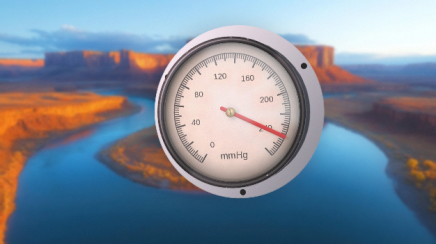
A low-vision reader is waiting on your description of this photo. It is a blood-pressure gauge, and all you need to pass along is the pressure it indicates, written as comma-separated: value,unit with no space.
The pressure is 240,mmHg
